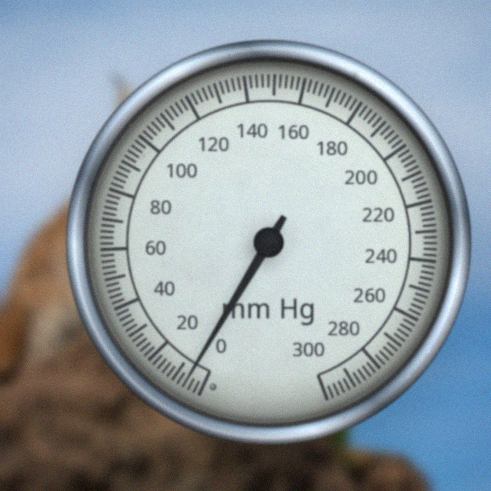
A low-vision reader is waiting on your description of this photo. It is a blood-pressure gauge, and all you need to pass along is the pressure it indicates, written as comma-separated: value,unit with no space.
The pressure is 6,mmHg
